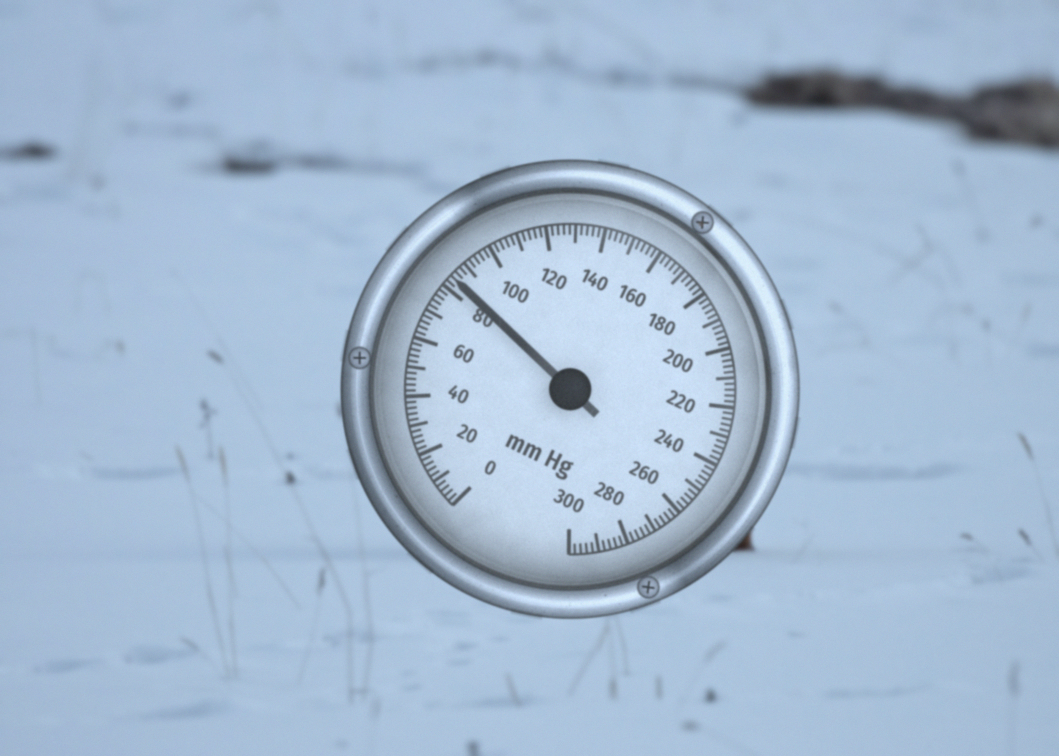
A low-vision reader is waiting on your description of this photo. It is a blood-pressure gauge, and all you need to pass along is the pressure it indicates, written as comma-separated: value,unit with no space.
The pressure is 84,mmHg
